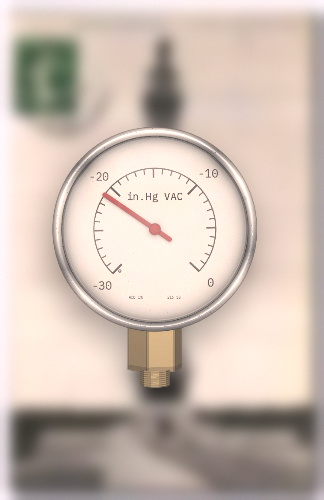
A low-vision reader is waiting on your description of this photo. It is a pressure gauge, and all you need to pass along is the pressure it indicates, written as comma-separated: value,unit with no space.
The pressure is -21,inHg
